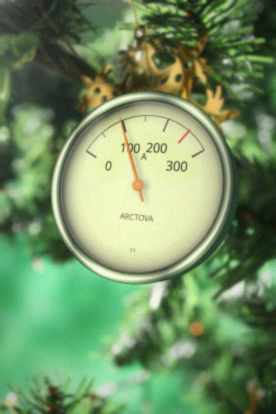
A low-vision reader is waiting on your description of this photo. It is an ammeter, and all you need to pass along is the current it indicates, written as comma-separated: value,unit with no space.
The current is 100,A
